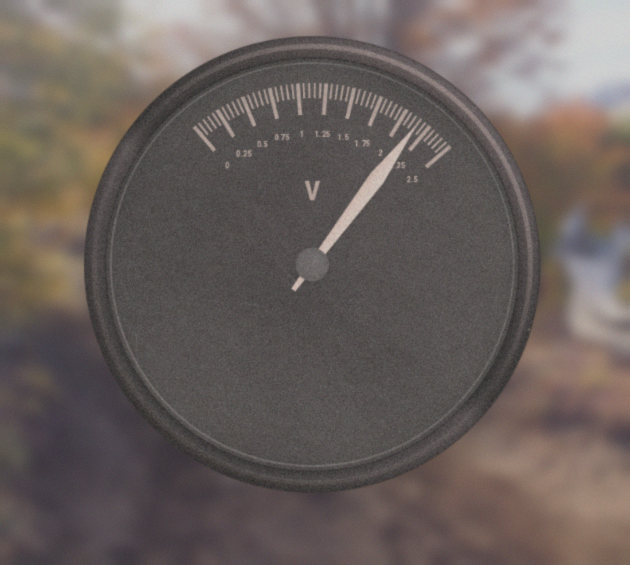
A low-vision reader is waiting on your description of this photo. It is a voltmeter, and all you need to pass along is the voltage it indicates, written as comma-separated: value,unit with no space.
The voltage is 2.15,V
